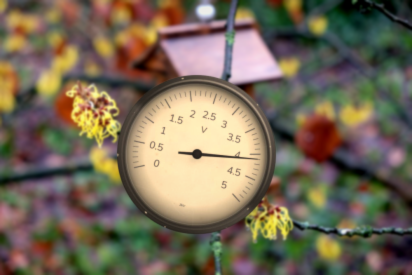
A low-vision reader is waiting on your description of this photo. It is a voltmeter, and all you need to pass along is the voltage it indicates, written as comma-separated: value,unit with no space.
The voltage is 4.1,V
